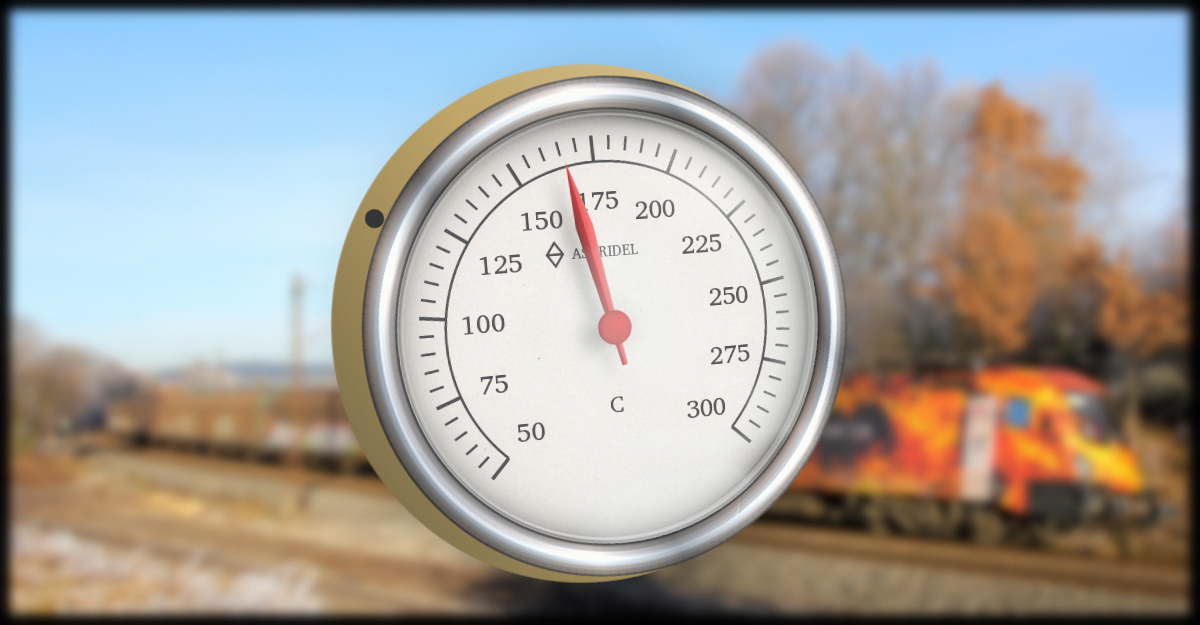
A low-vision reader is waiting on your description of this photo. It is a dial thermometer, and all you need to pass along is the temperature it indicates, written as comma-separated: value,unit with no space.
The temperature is 165,°C
